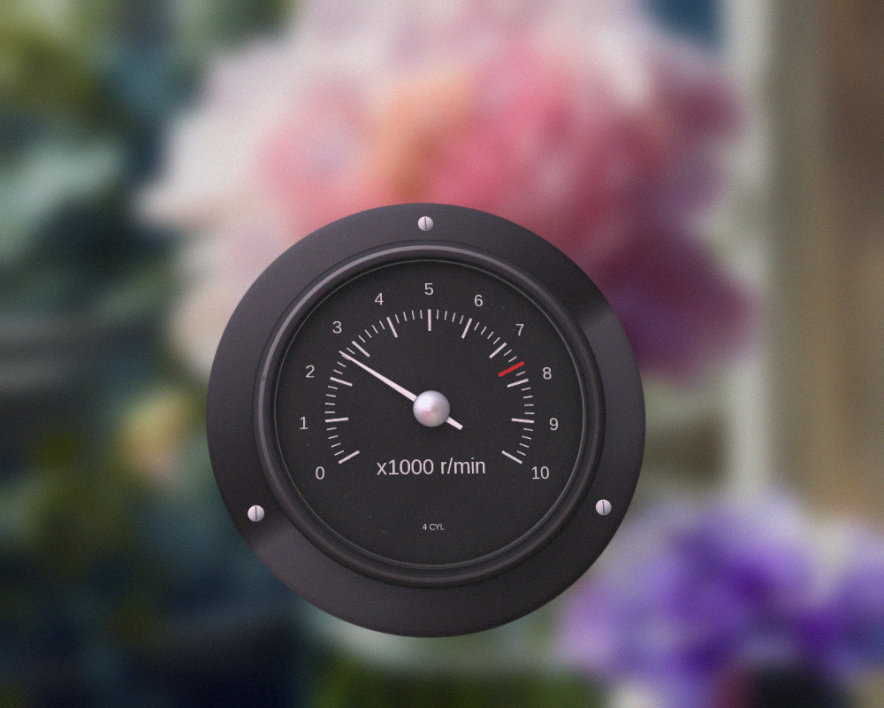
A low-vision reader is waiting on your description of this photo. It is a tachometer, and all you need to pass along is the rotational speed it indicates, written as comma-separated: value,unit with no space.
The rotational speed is 2600,rpm
